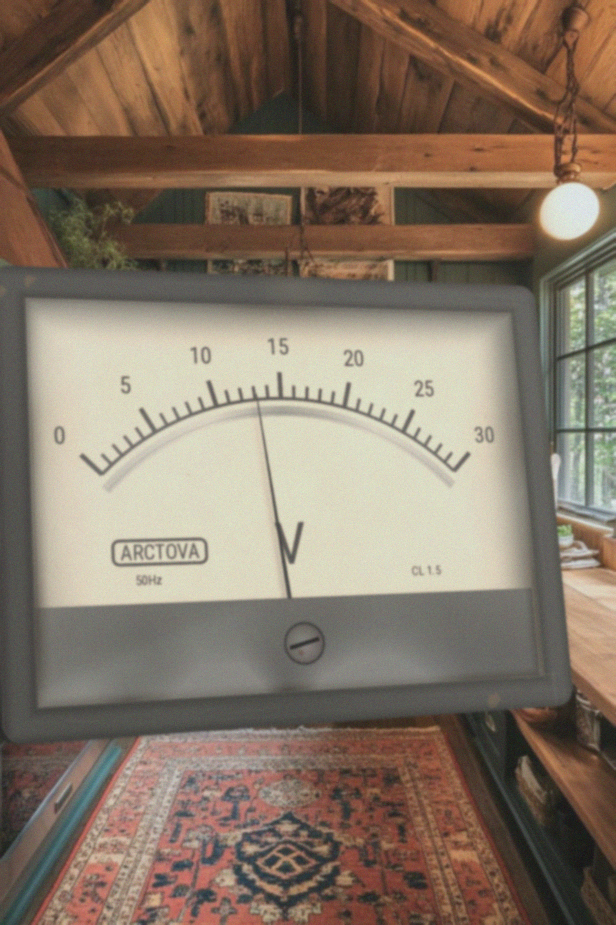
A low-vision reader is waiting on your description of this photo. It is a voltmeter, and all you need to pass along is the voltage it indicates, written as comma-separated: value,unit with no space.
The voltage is 13,V
